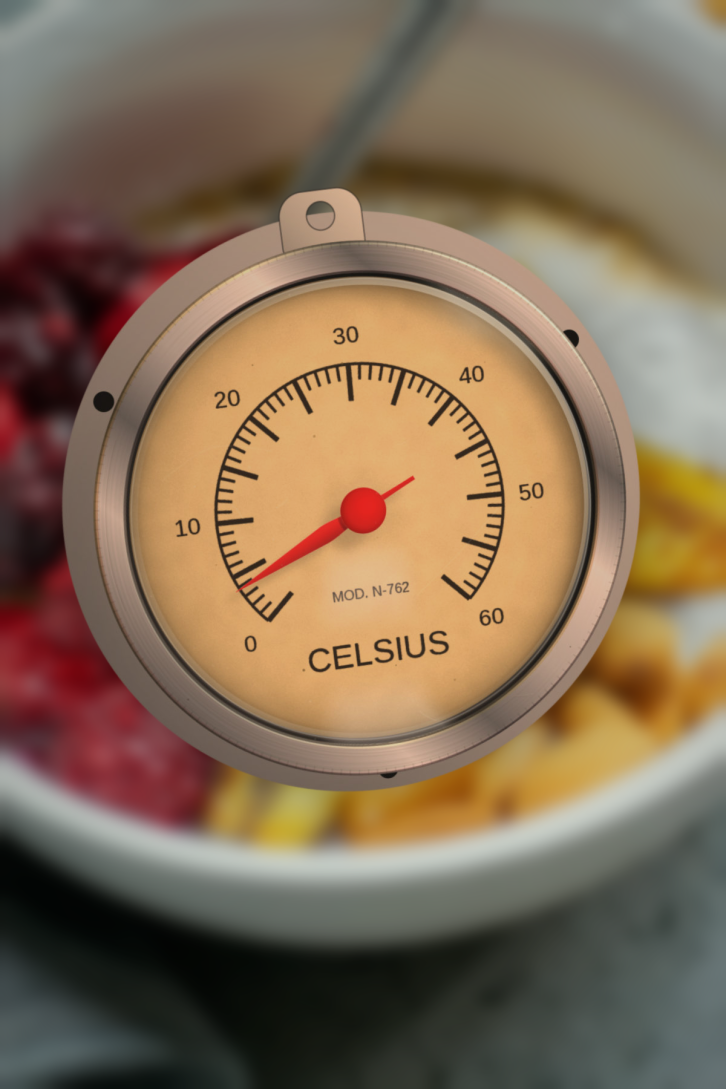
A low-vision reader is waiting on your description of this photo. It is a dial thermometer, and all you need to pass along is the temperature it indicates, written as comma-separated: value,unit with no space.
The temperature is 4,°C
